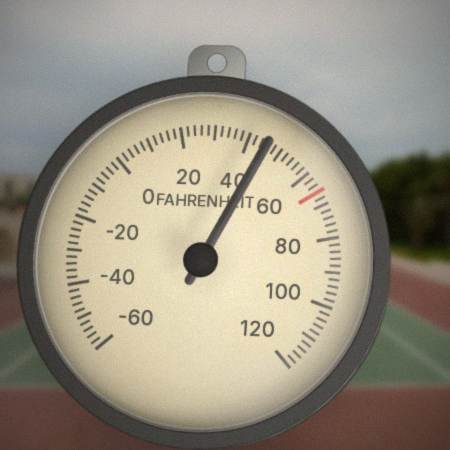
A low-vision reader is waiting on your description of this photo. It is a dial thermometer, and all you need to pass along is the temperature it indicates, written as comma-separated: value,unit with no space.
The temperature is 46,°F
